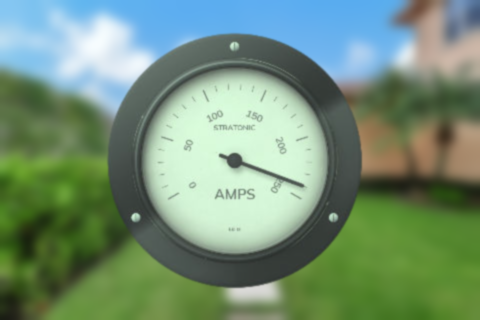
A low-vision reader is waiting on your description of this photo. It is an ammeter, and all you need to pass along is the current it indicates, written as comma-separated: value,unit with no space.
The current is 240,A
